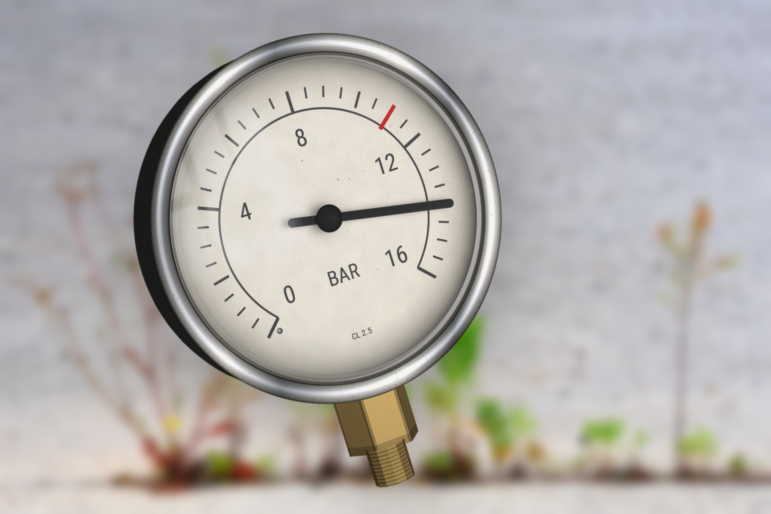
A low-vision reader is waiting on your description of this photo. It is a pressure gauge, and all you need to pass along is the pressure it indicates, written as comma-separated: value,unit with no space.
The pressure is 14,bar
